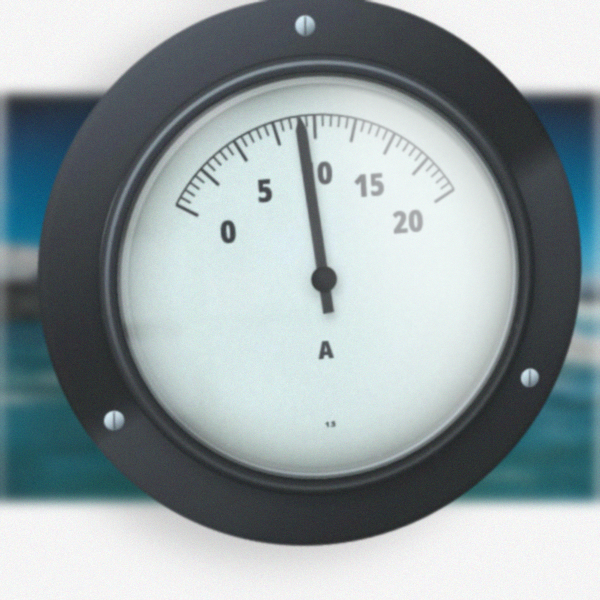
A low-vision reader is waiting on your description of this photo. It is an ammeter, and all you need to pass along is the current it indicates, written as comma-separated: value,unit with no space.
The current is 9,A
